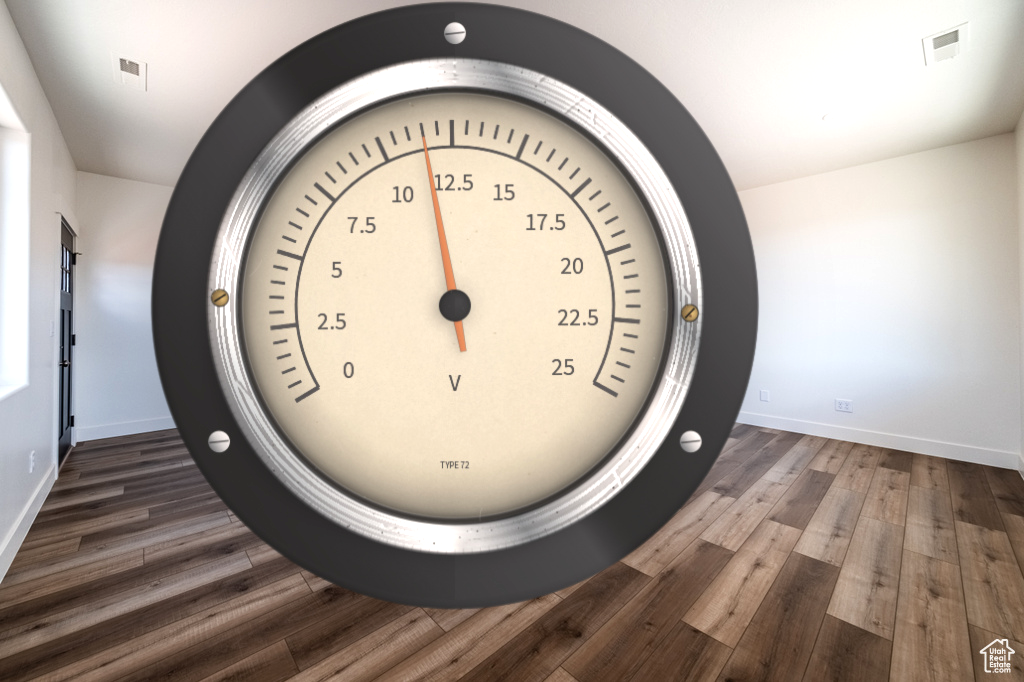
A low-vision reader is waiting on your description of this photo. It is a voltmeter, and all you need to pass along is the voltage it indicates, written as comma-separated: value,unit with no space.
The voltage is 11.5,V
